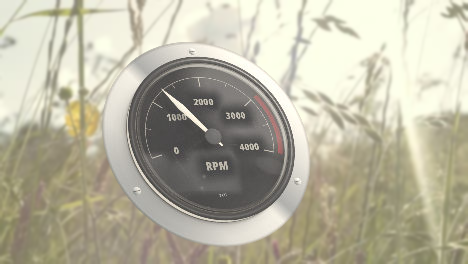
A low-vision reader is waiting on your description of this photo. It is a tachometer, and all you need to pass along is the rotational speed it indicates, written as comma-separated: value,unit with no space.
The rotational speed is 1250,rpm
